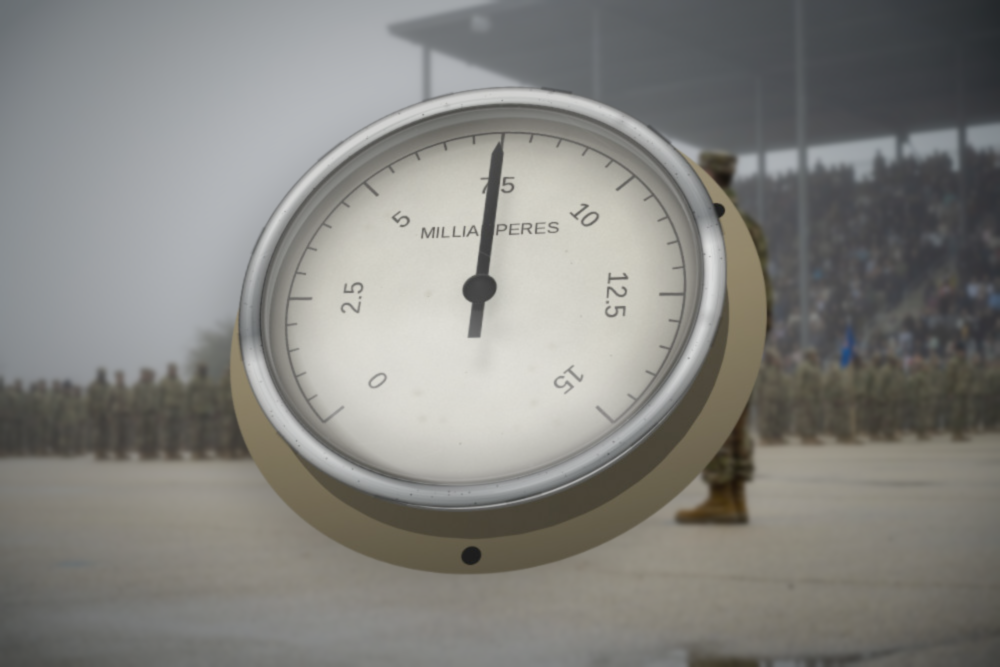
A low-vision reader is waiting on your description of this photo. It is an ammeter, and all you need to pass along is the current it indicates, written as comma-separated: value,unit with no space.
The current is 7.5,mA
